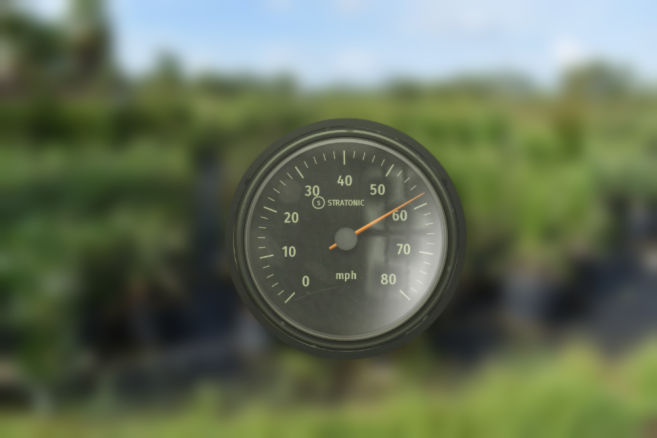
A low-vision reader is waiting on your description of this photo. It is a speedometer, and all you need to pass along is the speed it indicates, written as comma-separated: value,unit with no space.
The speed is 58,mph
